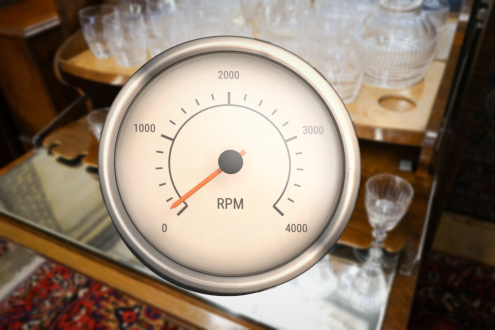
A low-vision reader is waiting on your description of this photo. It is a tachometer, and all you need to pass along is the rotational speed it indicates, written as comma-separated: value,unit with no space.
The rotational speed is 100,rpm
